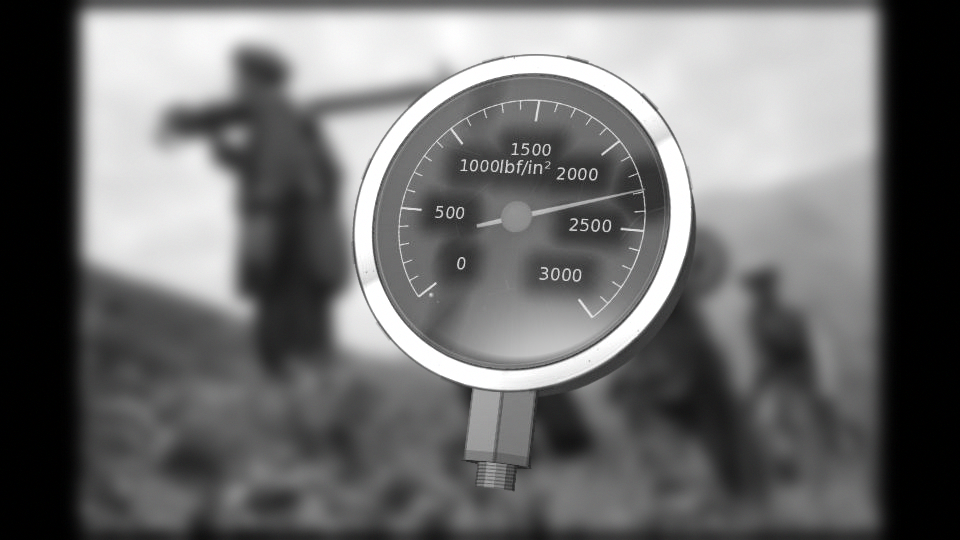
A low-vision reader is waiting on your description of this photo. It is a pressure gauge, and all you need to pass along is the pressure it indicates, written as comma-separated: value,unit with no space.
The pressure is 2300,psi
